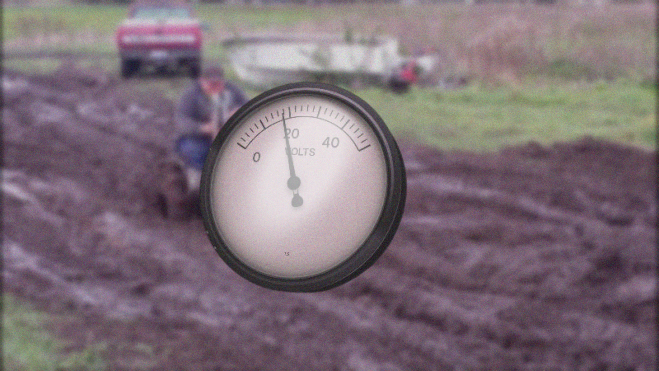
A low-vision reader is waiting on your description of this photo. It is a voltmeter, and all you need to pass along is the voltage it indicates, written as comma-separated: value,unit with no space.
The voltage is 18,V
